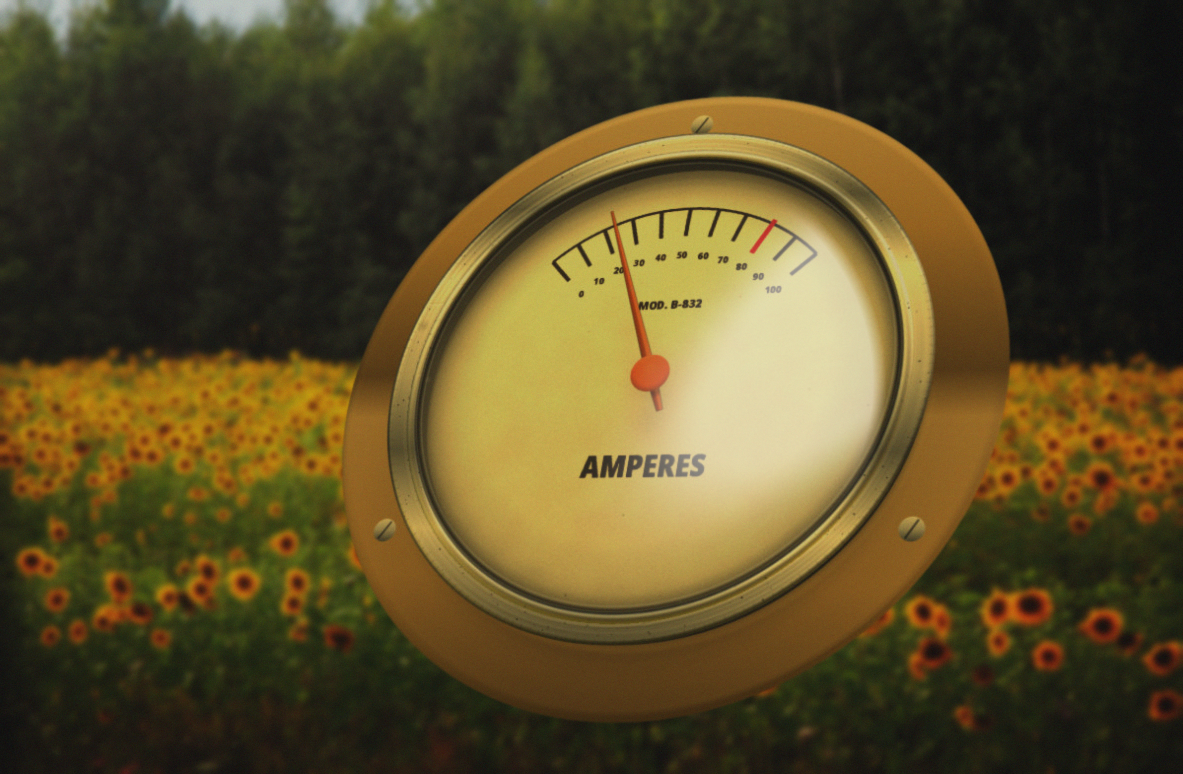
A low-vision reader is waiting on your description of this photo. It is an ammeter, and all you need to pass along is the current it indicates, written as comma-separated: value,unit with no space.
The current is 25,A
